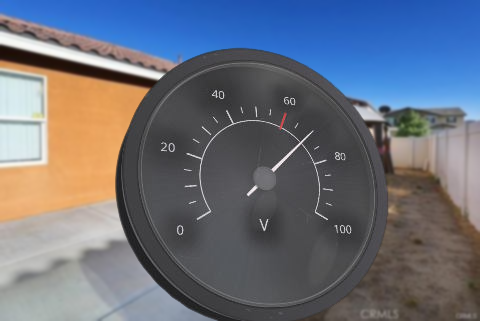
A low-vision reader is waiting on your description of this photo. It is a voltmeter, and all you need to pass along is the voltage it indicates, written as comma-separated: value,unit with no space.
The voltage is 70,V
